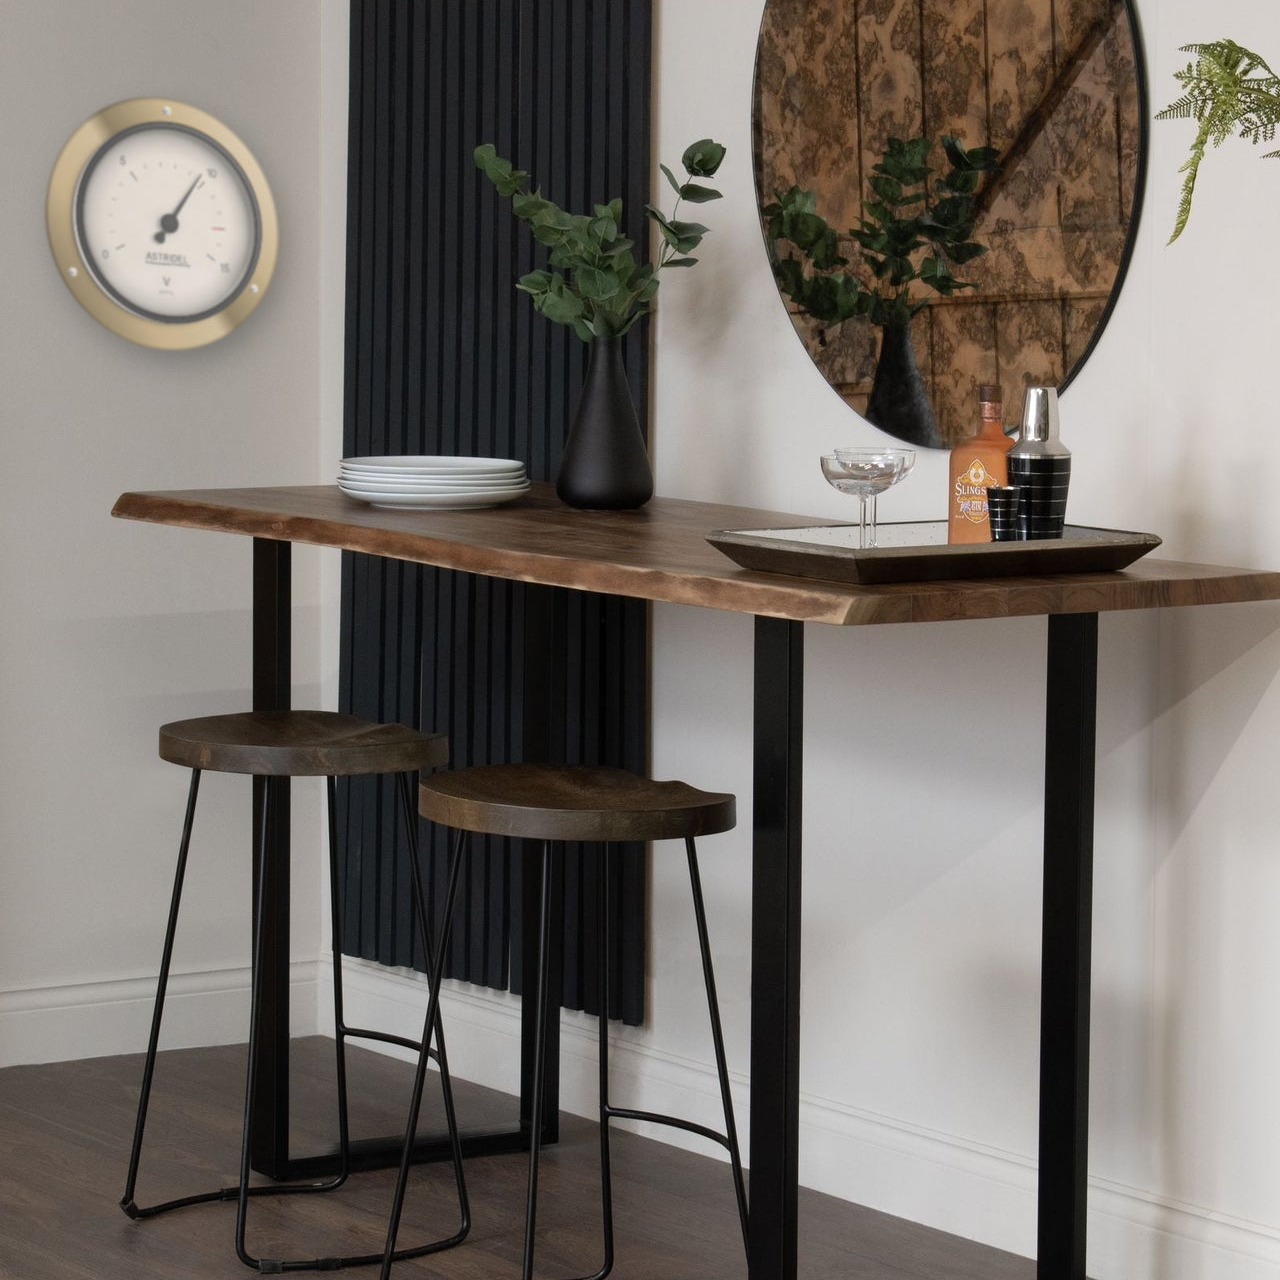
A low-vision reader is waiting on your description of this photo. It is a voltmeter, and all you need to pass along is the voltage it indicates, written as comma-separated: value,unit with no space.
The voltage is 9.5,V
